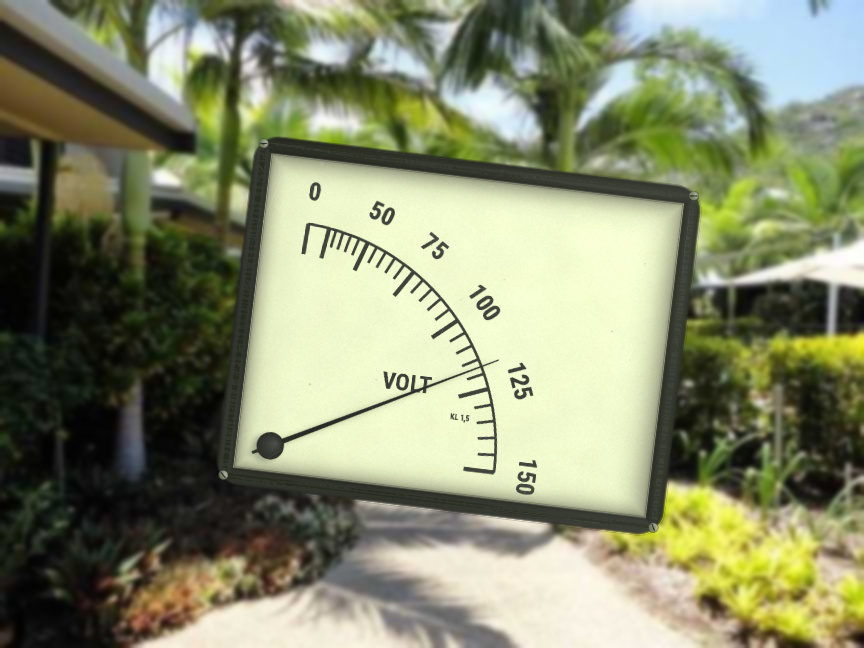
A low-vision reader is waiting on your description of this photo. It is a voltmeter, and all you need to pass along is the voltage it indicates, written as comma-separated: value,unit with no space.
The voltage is 117.5,V
